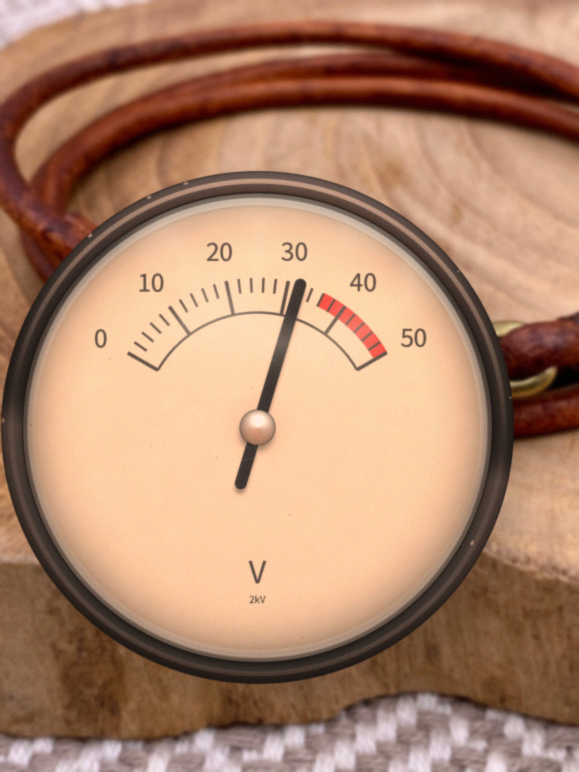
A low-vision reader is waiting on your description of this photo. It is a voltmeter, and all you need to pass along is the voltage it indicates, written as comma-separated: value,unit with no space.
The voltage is 32,V
